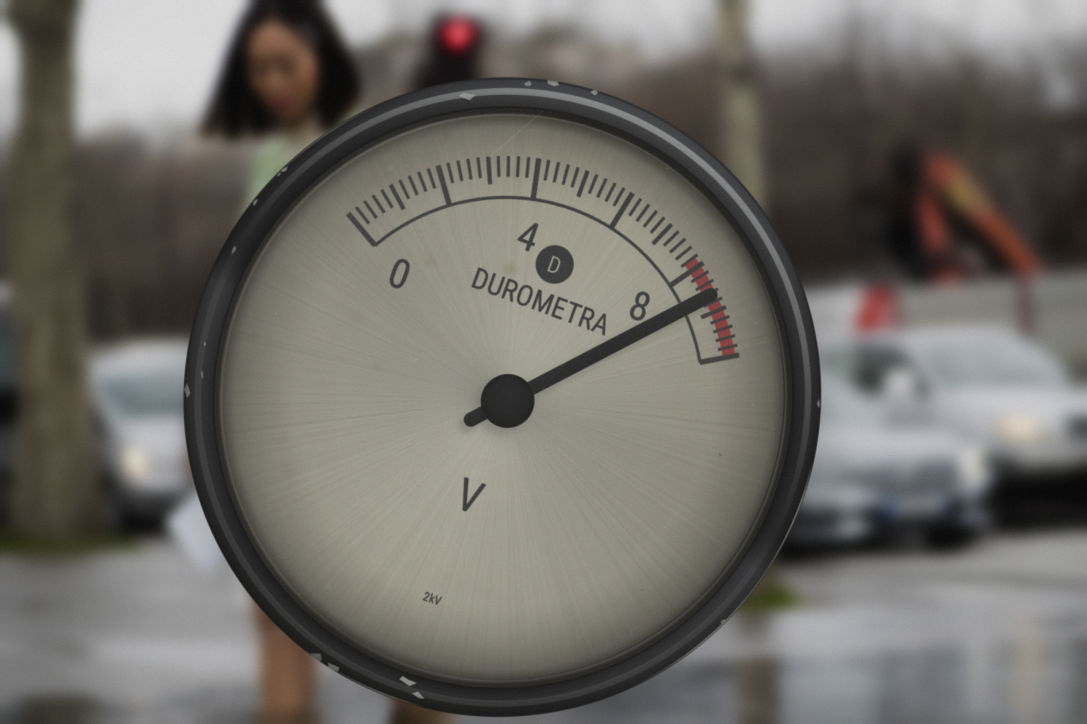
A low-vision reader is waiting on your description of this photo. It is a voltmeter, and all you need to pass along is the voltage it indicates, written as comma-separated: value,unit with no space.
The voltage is 8.6,V
